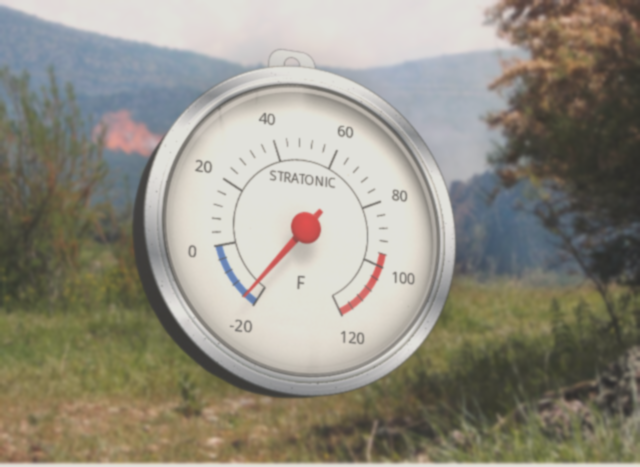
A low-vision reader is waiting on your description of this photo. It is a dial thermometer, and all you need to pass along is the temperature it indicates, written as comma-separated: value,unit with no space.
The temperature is -16,°F
